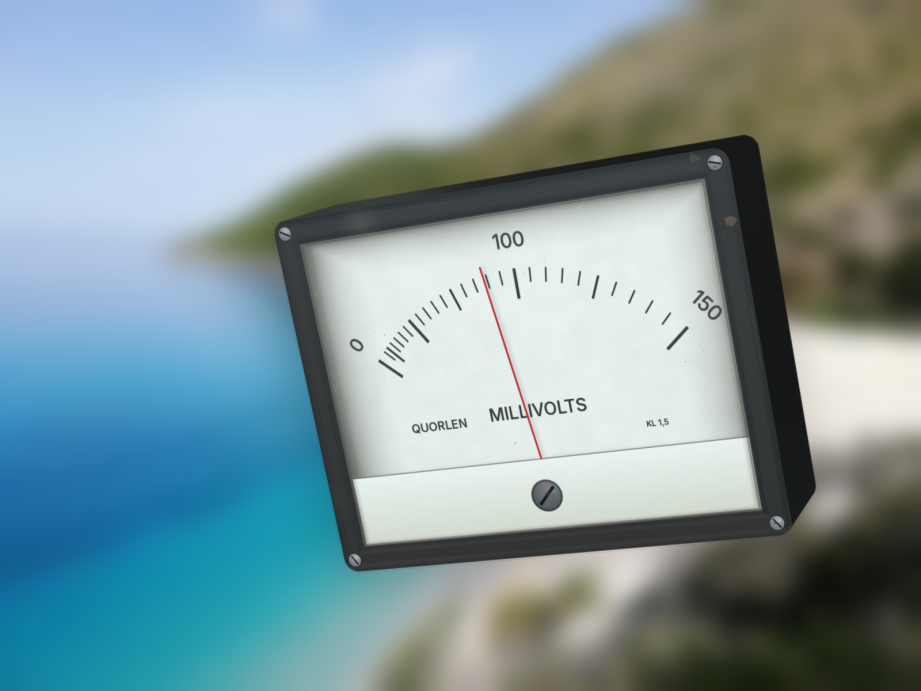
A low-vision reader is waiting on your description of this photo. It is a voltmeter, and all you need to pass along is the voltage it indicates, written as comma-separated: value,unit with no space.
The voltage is 90,mV
